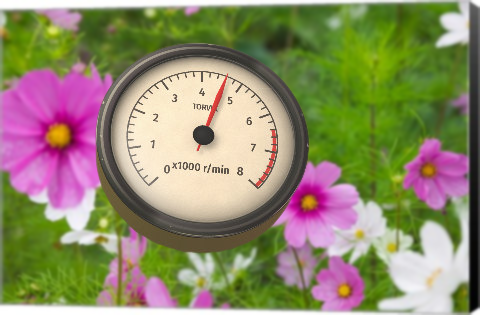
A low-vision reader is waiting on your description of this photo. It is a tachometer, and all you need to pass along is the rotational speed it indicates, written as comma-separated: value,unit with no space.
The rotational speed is 4600,rpm
